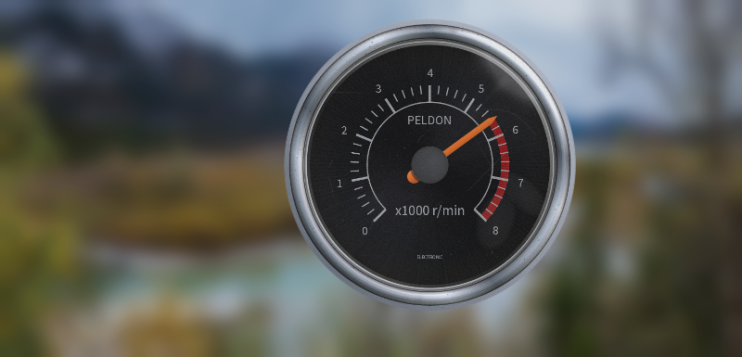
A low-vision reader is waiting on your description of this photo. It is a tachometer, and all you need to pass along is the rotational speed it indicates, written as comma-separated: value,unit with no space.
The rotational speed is 5600,rpm
